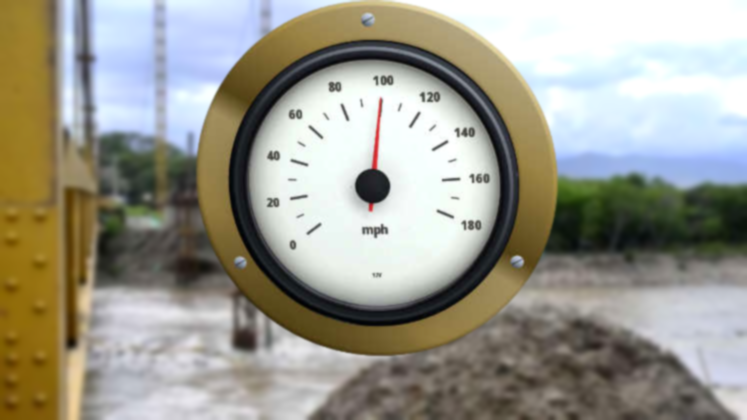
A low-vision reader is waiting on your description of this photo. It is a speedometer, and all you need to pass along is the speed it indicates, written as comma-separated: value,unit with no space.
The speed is 100,mph
